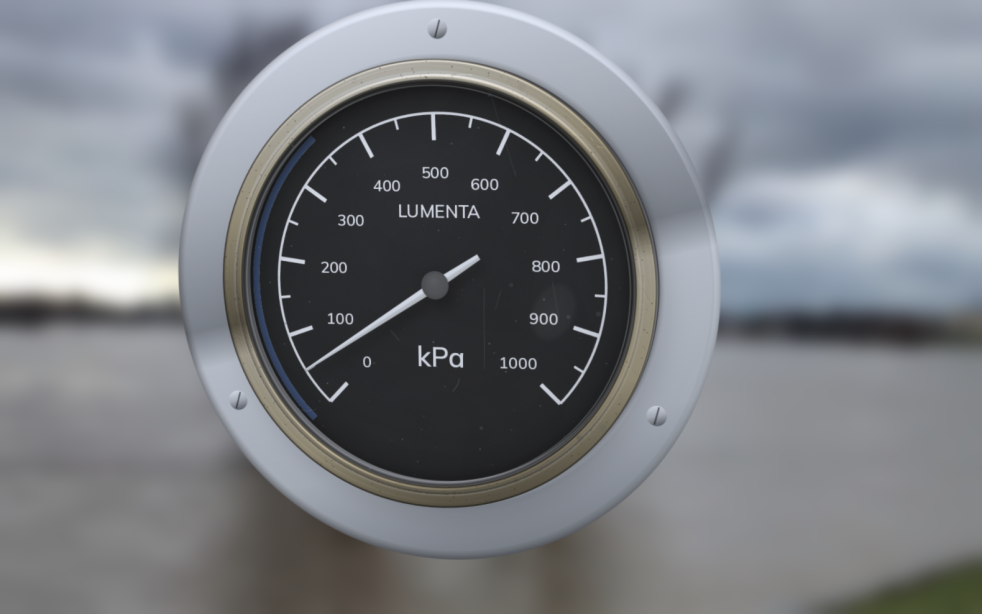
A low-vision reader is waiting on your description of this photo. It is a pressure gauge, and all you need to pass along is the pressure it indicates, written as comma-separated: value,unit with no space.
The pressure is 50,kPa
